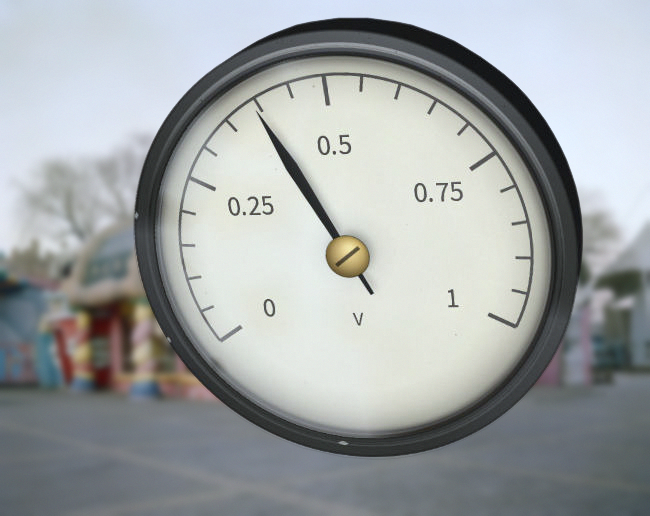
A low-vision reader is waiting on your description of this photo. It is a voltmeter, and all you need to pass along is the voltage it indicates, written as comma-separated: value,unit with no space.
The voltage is 0.4,V
